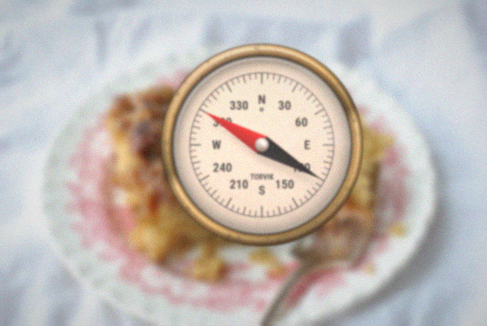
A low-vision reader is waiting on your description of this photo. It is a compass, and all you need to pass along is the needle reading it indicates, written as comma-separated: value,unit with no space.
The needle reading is 300,°
